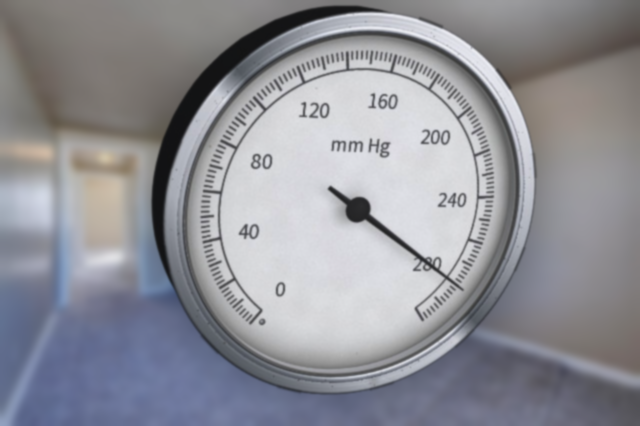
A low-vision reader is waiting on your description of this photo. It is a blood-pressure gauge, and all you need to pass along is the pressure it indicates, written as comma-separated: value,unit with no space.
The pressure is 280,mmHg
